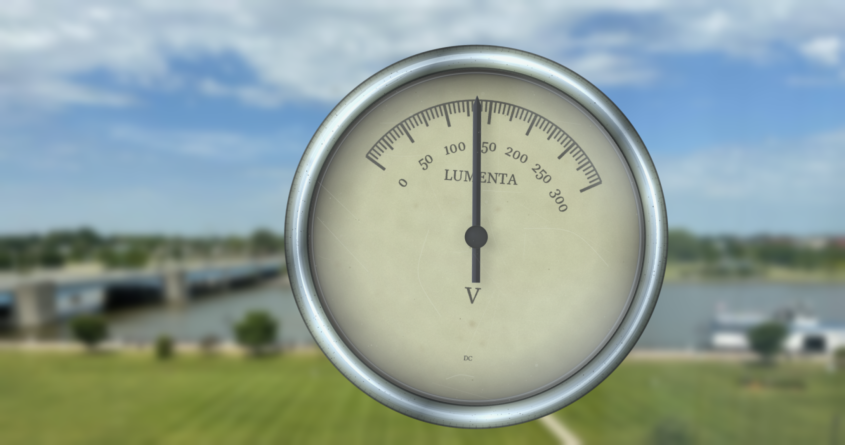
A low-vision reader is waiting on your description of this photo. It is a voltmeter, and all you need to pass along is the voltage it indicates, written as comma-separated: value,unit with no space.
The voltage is 135,V
